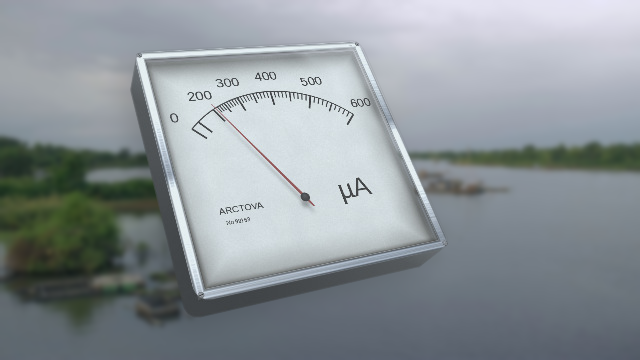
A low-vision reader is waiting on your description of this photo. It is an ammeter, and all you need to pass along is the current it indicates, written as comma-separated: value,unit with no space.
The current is 200,µA
